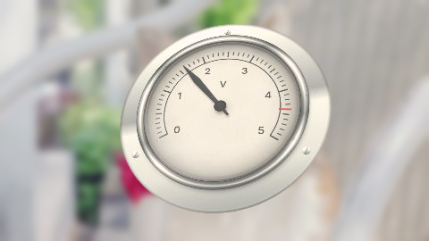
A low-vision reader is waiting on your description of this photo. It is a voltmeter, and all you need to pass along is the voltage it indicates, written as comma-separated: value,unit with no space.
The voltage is 1.6,V
